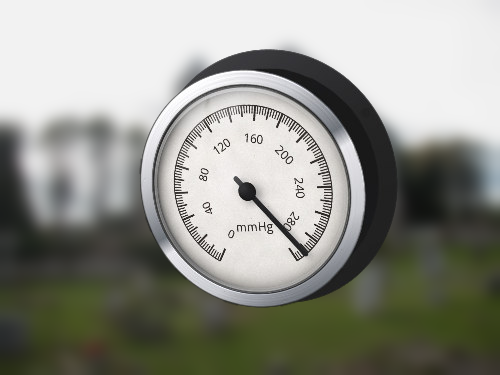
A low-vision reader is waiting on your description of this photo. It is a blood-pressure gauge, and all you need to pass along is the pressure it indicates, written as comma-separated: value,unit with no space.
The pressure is 290,mmHg
